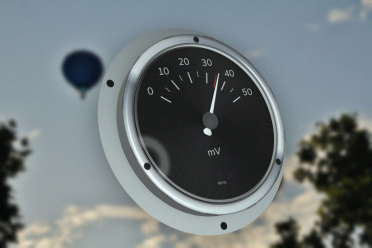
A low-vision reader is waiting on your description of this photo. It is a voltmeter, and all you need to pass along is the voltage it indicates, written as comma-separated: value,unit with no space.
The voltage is 35,mV
